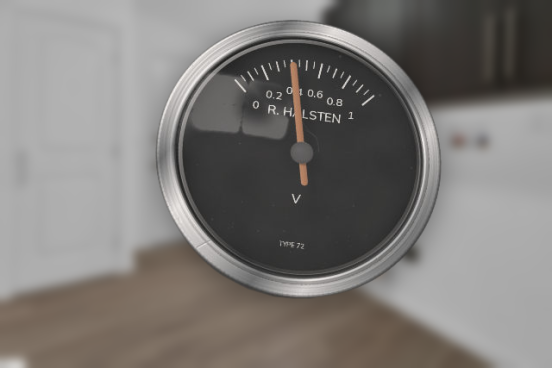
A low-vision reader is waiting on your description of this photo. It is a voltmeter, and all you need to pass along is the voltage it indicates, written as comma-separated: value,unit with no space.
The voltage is 0.4,V
